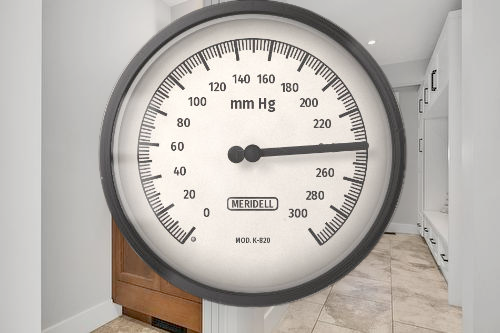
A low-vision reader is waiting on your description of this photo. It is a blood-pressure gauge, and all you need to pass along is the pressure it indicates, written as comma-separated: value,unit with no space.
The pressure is 240,mmHg
